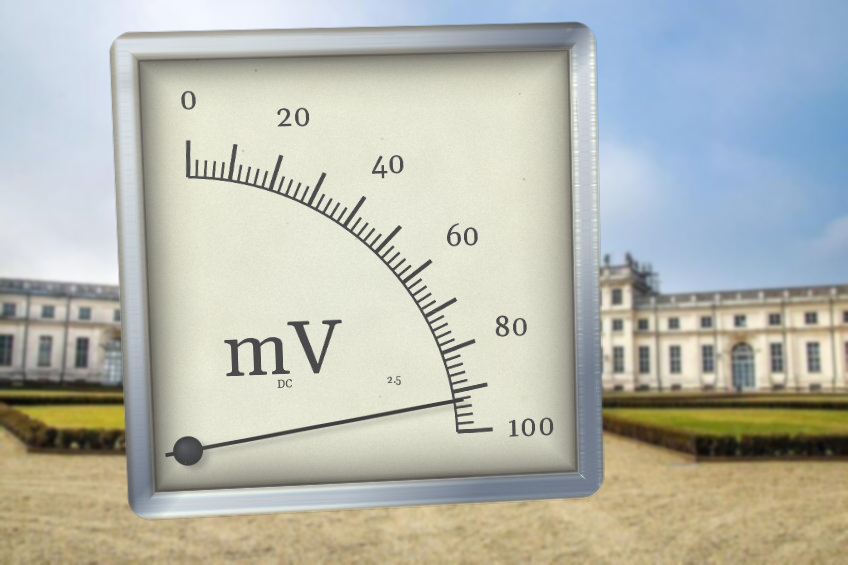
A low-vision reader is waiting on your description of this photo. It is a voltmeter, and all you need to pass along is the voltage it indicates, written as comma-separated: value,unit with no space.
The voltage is 92,mV
